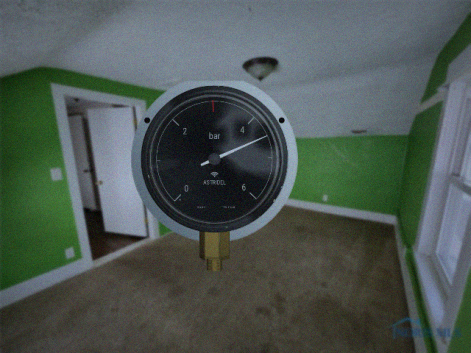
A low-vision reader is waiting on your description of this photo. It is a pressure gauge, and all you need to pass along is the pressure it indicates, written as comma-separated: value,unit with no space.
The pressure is 4.5,bar
